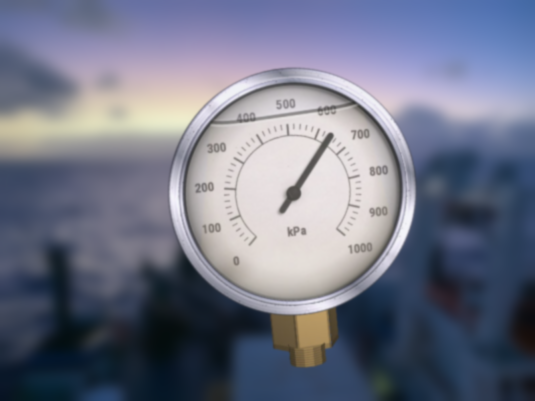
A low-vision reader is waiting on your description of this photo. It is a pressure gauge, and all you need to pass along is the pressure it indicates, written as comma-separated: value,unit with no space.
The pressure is 640,kPa
